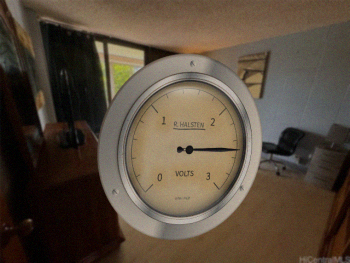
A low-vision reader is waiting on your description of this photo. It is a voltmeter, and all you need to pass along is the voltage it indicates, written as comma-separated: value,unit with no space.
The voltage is 2.5,V
